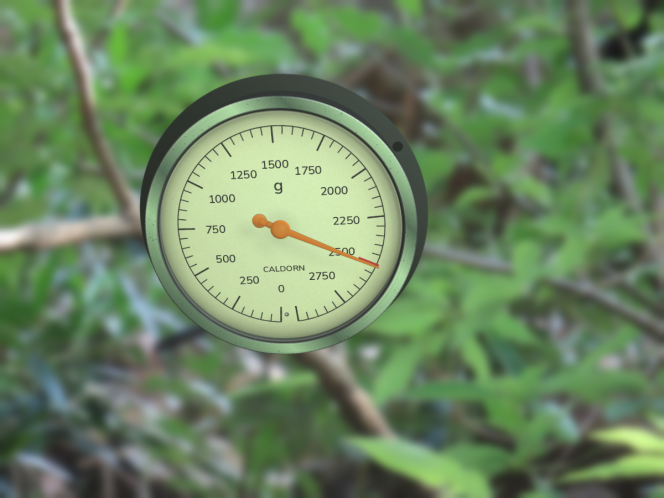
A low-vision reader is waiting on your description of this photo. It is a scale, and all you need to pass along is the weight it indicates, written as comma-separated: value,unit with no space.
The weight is 2500,g
